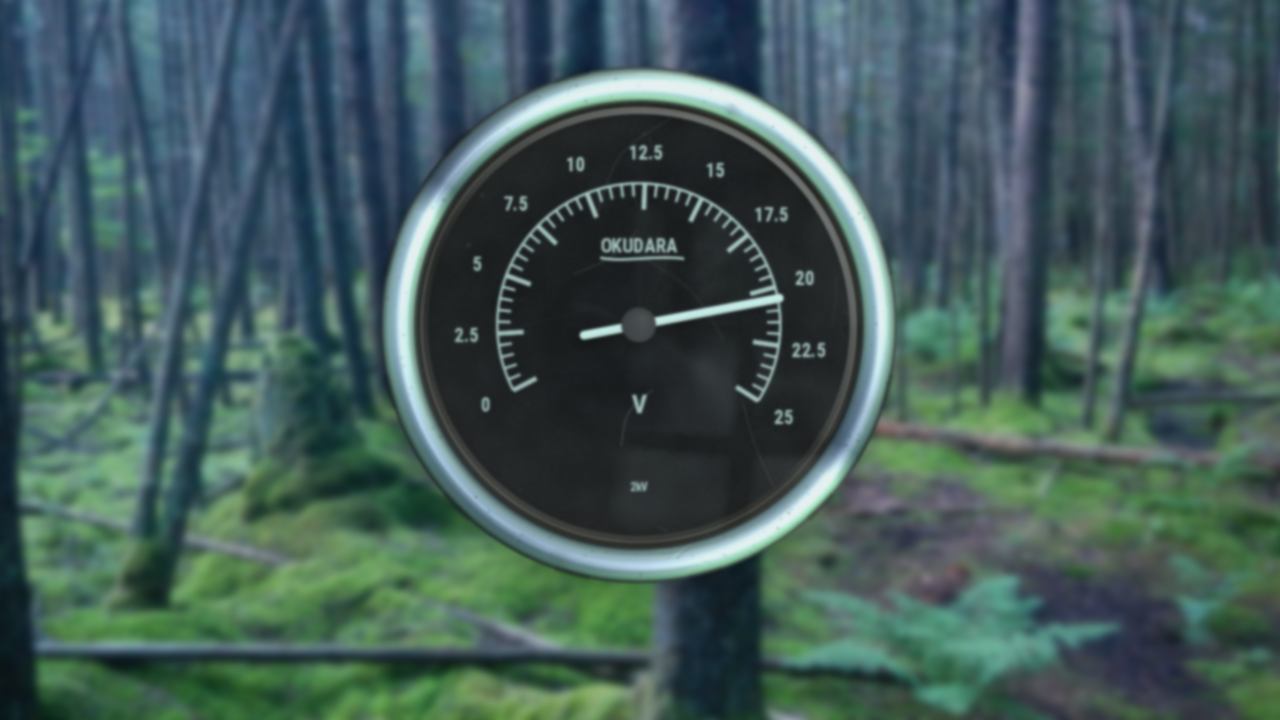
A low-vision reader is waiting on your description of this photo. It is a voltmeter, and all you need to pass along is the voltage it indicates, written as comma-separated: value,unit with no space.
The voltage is 20.5,V
